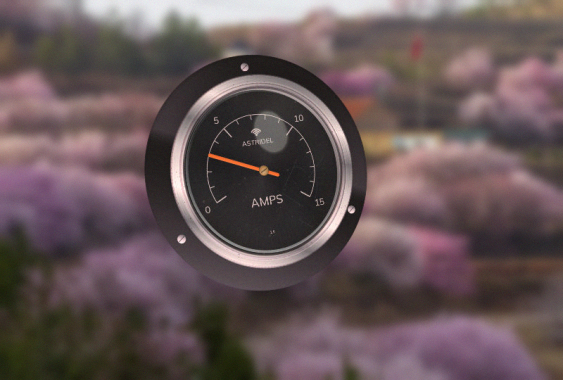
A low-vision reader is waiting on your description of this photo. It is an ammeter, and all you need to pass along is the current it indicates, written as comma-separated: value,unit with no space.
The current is 3,A
